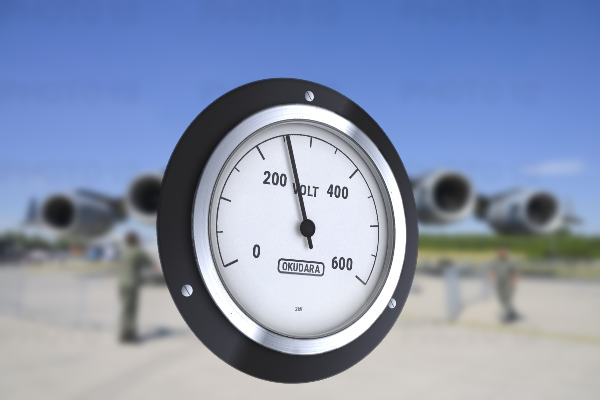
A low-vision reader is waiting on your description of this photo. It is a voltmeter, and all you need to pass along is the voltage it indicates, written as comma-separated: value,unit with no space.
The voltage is 250,V
